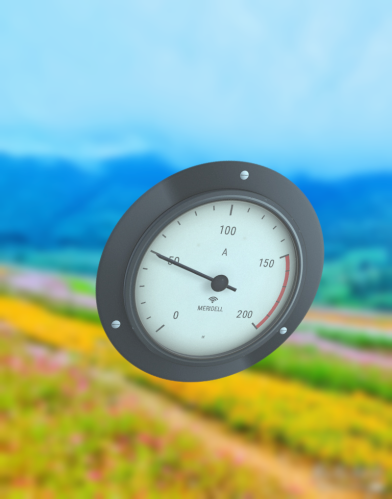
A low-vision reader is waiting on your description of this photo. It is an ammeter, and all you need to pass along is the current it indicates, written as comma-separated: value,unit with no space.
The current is 50,A
